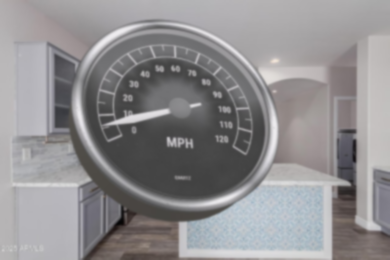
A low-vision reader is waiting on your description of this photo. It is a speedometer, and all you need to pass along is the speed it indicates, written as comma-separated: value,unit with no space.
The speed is 5,mph
